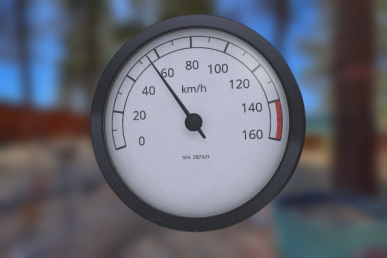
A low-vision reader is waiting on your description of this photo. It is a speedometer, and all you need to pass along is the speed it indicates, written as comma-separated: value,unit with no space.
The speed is 55,km/h
